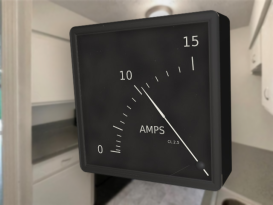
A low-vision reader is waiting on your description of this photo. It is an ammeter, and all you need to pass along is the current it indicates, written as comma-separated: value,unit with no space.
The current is 10.5,A
